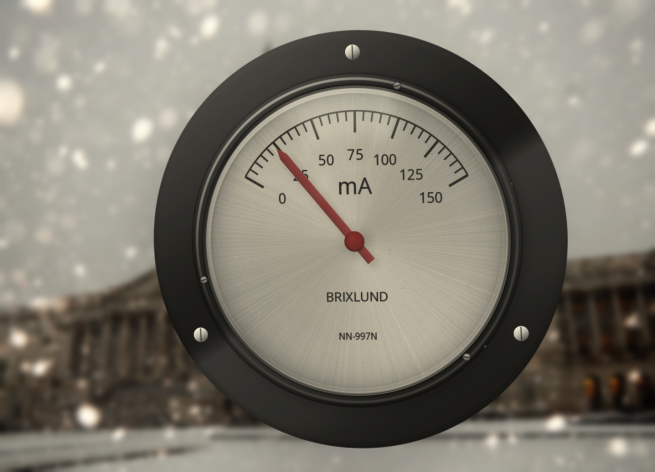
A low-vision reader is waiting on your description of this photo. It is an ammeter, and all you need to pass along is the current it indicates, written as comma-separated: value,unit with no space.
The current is 25,mA
